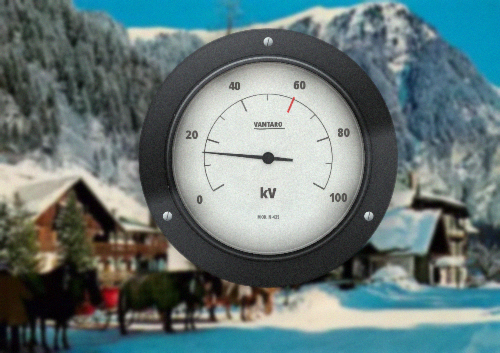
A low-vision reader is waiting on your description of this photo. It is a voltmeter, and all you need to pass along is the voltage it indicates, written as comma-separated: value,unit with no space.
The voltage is 15,kV
